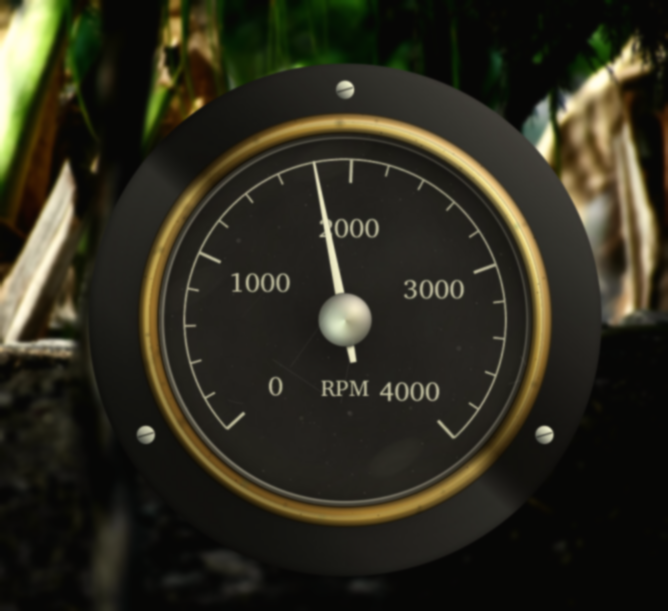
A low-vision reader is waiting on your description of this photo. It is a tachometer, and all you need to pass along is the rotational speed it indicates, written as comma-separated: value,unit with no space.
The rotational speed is 1800,rpm
